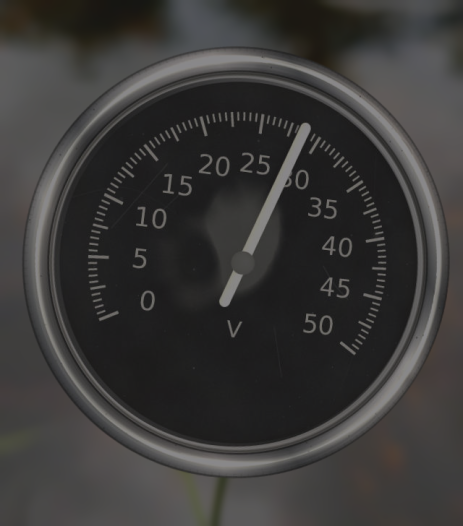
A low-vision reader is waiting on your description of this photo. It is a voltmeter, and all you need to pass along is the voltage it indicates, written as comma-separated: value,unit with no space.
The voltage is 28.5,V
